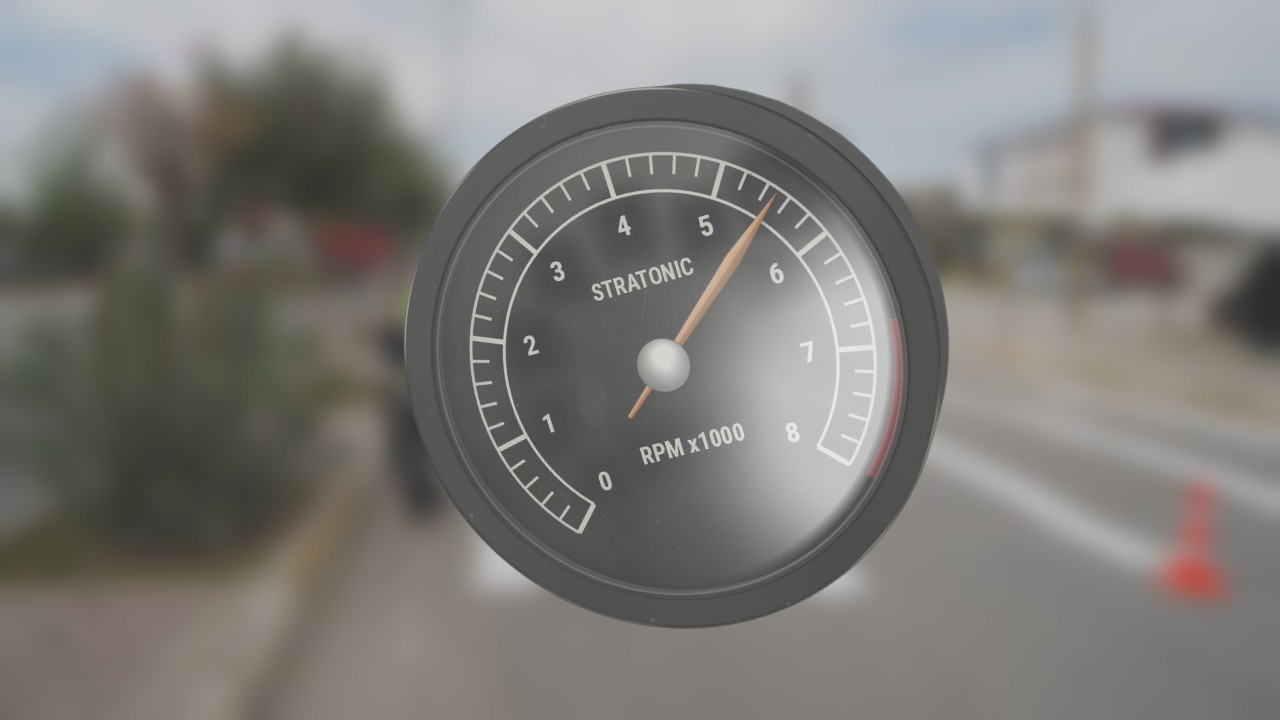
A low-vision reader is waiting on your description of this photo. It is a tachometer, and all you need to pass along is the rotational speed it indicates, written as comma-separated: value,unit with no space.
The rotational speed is 5500,rpm
